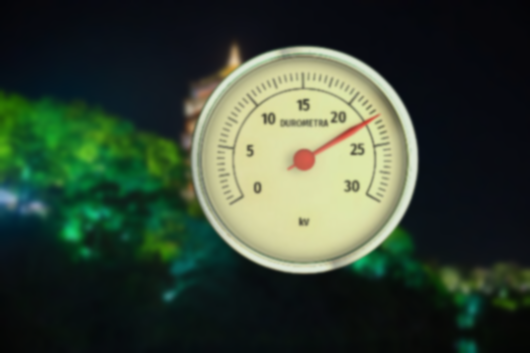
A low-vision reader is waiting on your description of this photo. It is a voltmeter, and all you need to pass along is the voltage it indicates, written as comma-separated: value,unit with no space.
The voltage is 22.5,kV
